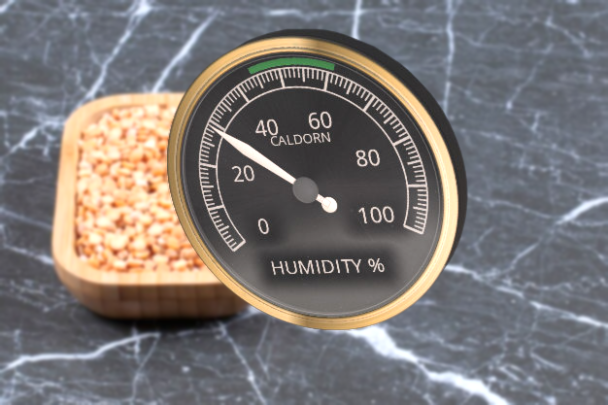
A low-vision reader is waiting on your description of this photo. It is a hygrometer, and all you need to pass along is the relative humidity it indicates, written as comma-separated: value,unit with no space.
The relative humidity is 30,%
